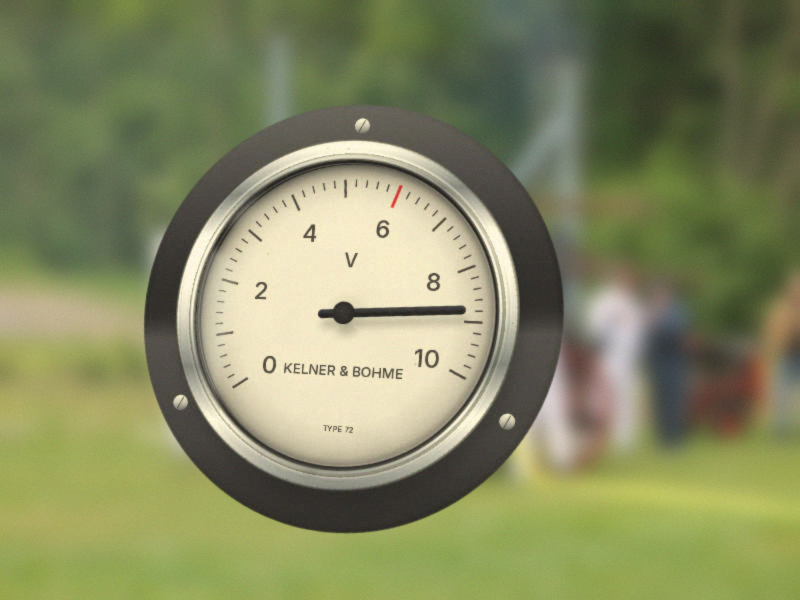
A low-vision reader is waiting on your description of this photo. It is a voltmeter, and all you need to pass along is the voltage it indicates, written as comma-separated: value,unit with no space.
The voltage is 8.8,V
